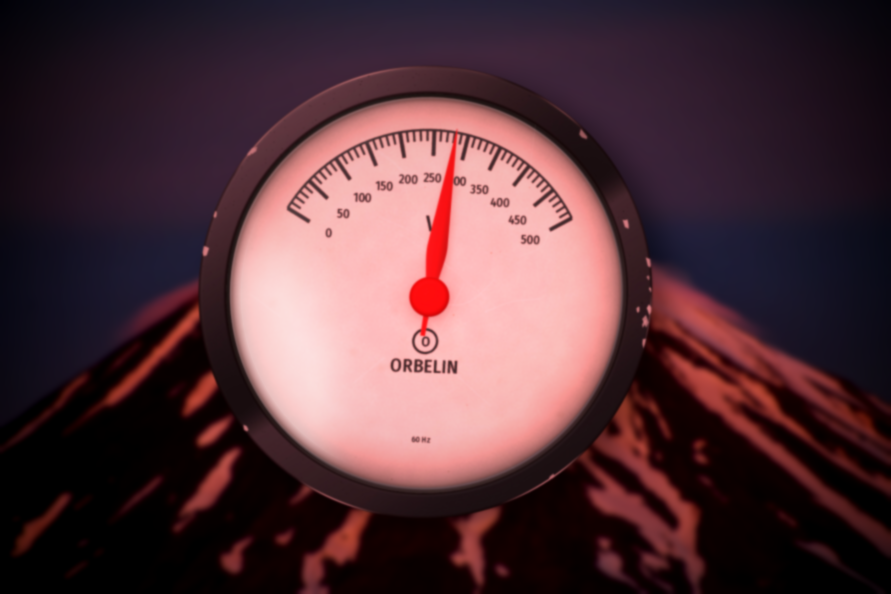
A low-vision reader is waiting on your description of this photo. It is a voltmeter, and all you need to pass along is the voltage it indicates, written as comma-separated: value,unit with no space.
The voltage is 280,V
